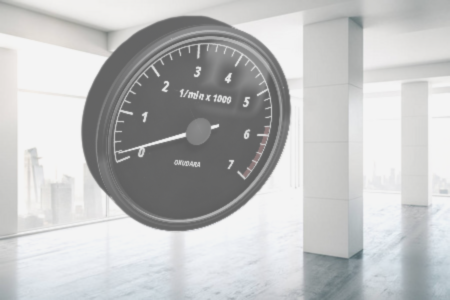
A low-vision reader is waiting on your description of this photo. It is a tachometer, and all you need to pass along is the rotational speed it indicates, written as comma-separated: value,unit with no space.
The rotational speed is 200,rpm
